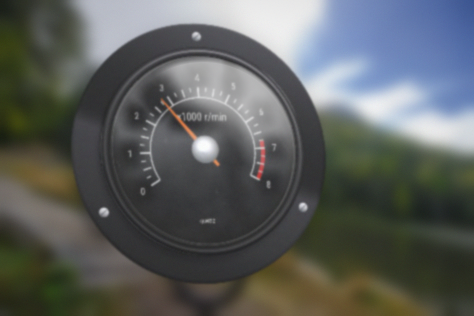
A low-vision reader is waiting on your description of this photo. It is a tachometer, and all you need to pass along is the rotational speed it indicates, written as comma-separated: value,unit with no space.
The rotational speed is 2750,rpm
